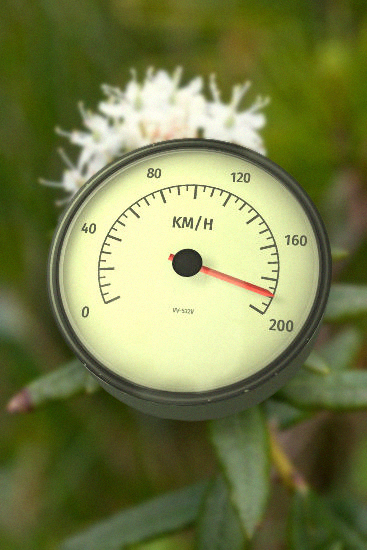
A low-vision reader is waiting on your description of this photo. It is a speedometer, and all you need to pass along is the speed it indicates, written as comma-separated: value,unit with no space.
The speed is 190,km/h
